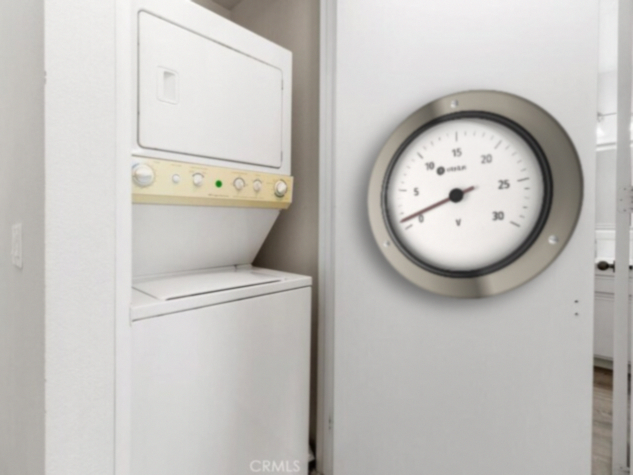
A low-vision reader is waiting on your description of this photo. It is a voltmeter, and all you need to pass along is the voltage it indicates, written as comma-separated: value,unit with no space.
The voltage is 1,V
